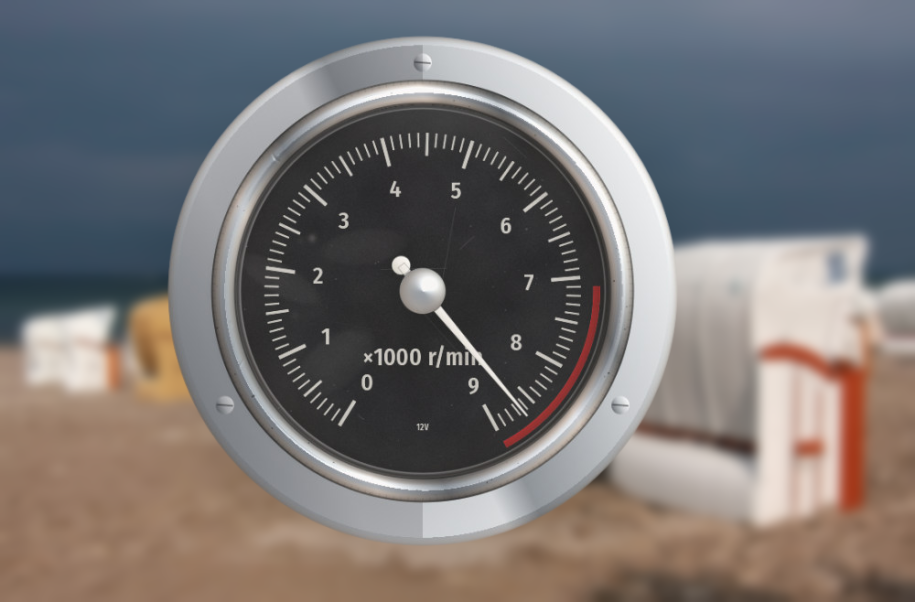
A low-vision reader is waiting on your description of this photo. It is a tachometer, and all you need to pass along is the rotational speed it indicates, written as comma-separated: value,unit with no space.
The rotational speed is 8650,rpm
